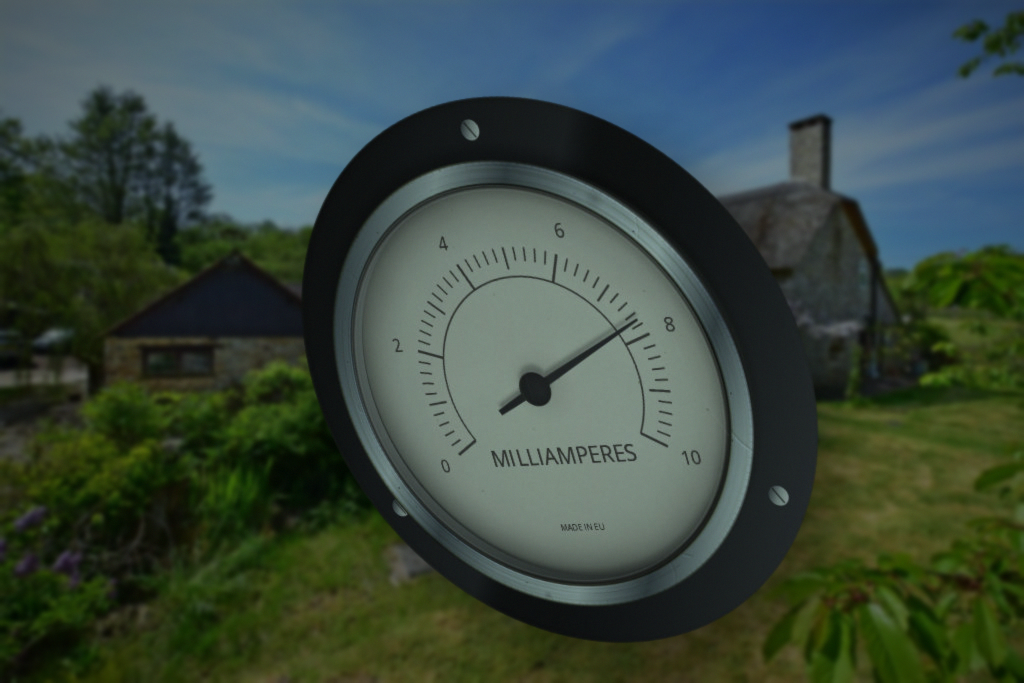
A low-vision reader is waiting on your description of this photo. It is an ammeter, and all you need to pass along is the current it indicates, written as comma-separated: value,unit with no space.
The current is 7.7,mA
